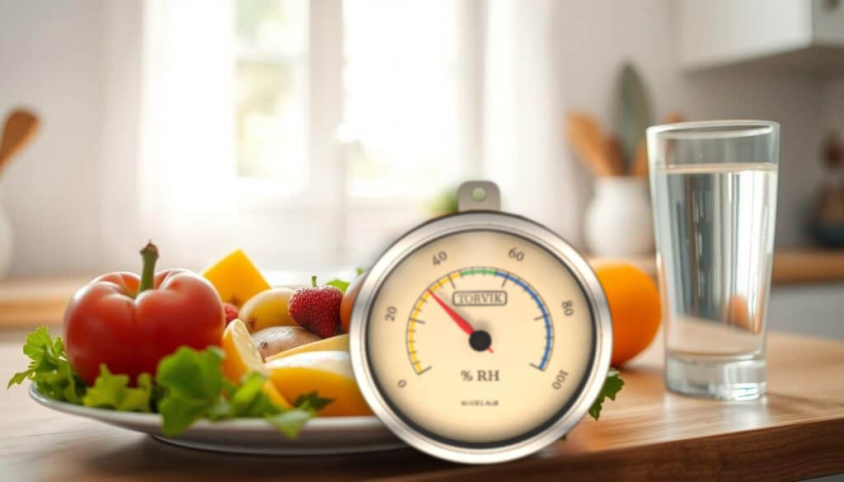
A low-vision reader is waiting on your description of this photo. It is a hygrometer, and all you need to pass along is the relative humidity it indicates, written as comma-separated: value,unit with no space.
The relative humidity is 32,%
